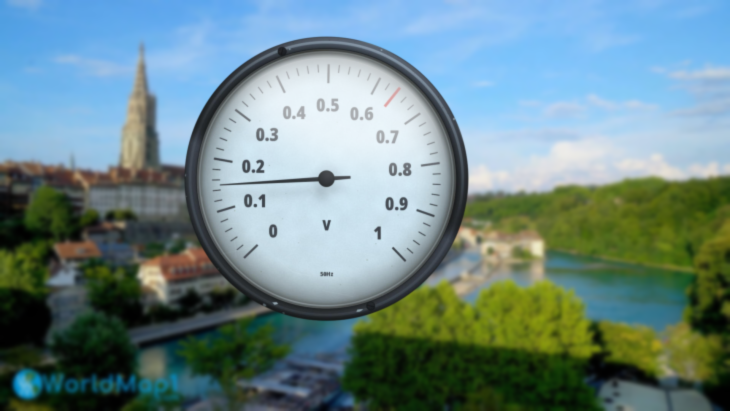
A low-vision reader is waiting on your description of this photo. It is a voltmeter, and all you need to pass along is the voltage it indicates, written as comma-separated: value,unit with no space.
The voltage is 0.15,V
